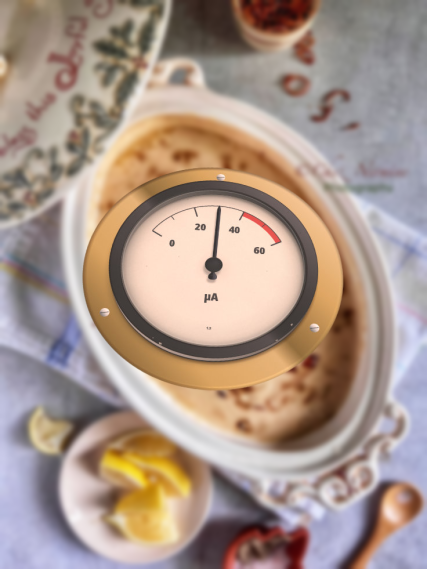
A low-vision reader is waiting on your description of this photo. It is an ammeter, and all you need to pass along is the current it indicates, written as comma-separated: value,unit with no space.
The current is 30,µA
